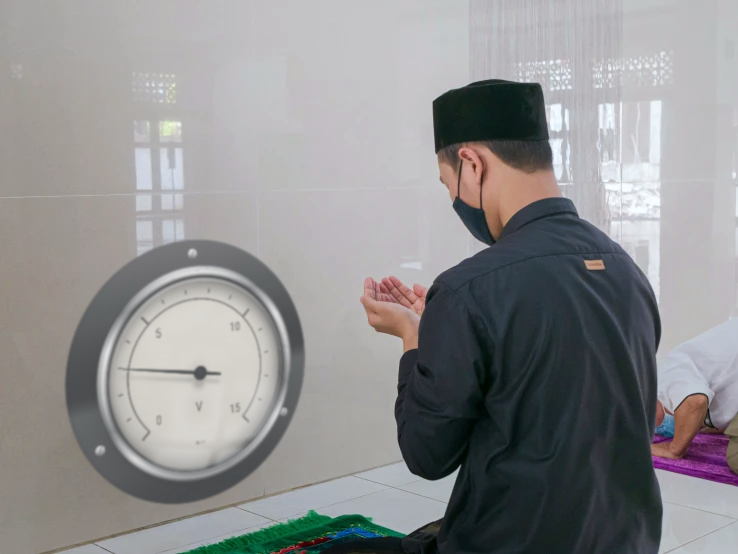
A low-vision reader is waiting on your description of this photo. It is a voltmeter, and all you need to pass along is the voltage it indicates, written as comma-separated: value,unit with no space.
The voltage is 3,V
